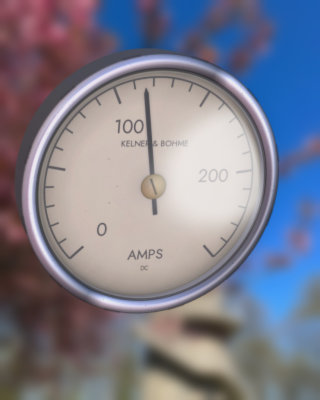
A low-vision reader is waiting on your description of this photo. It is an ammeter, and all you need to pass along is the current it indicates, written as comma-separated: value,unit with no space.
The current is 115,A
